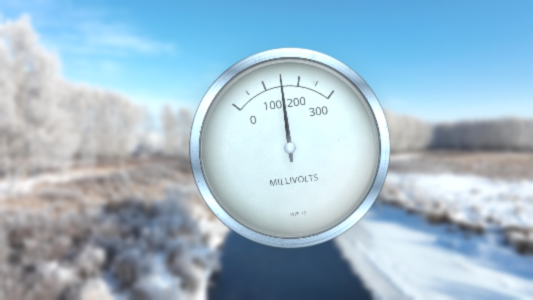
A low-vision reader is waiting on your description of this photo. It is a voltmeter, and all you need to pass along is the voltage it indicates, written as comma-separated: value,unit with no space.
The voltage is 150,mV
